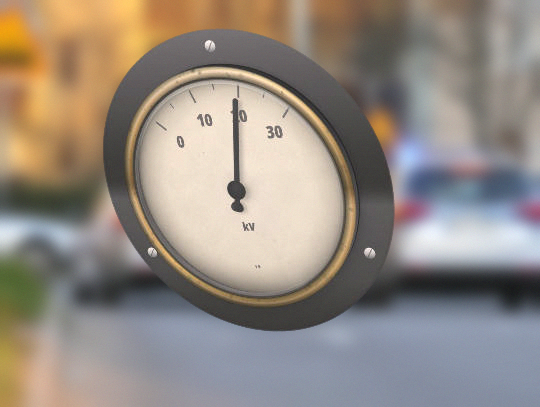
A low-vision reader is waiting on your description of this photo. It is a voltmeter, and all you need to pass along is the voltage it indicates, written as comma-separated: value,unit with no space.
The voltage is 20,kV
